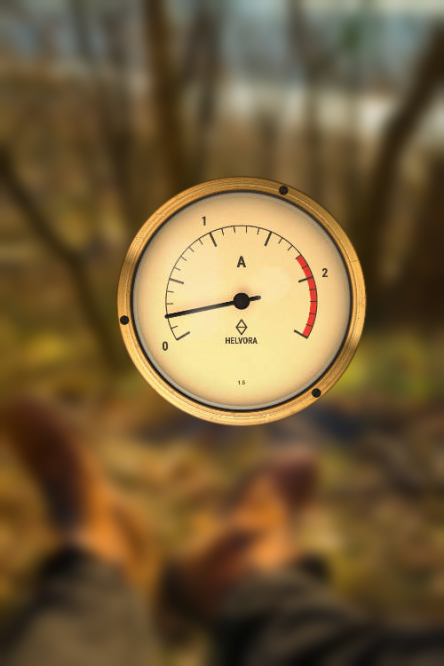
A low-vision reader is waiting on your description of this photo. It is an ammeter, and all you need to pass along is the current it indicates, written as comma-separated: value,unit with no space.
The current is 0.2,A
